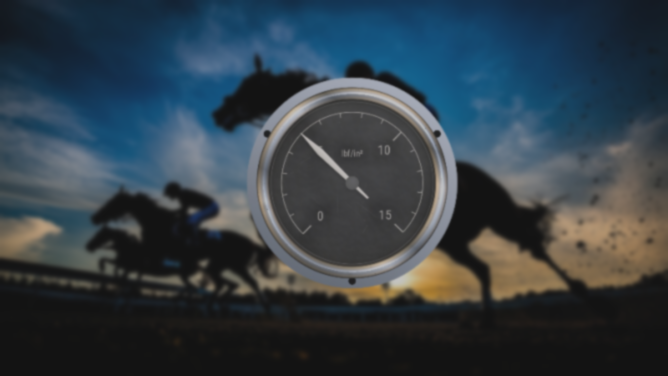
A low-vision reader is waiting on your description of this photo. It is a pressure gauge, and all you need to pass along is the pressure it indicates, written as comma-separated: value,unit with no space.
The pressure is 5,psi
